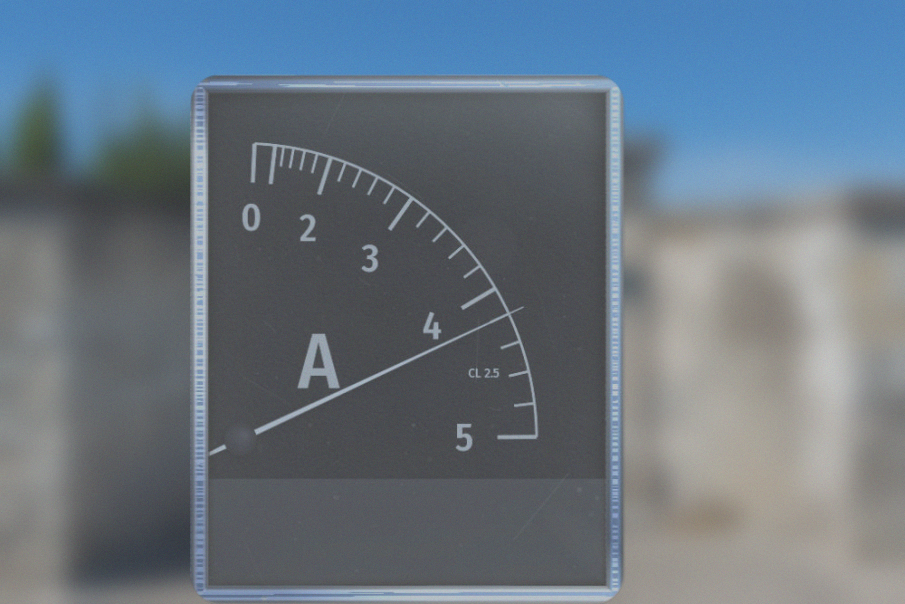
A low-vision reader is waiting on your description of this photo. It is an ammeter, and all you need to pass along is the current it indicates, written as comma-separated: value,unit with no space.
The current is 4.2,A
